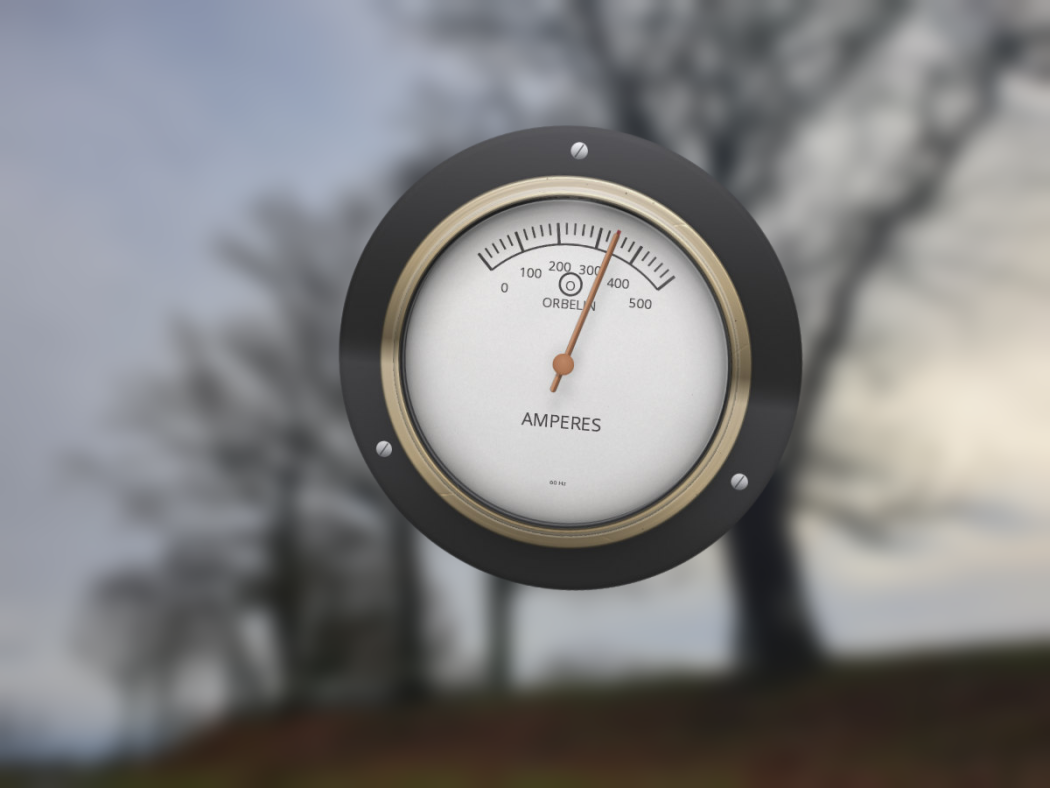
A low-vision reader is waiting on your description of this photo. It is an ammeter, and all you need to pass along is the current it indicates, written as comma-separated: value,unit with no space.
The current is 340,A
